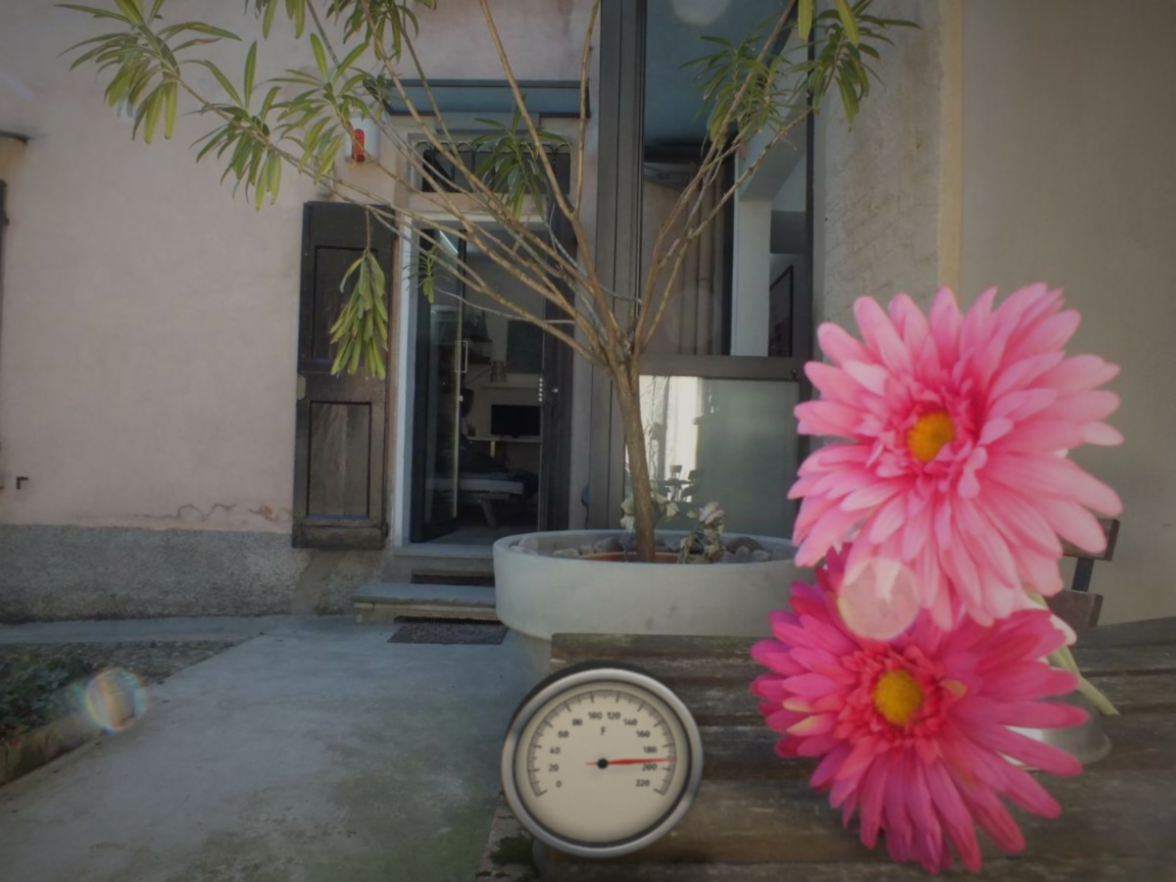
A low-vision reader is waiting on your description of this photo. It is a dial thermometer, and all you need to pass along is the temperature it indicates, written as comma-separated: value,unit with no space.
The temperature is 190,°F
